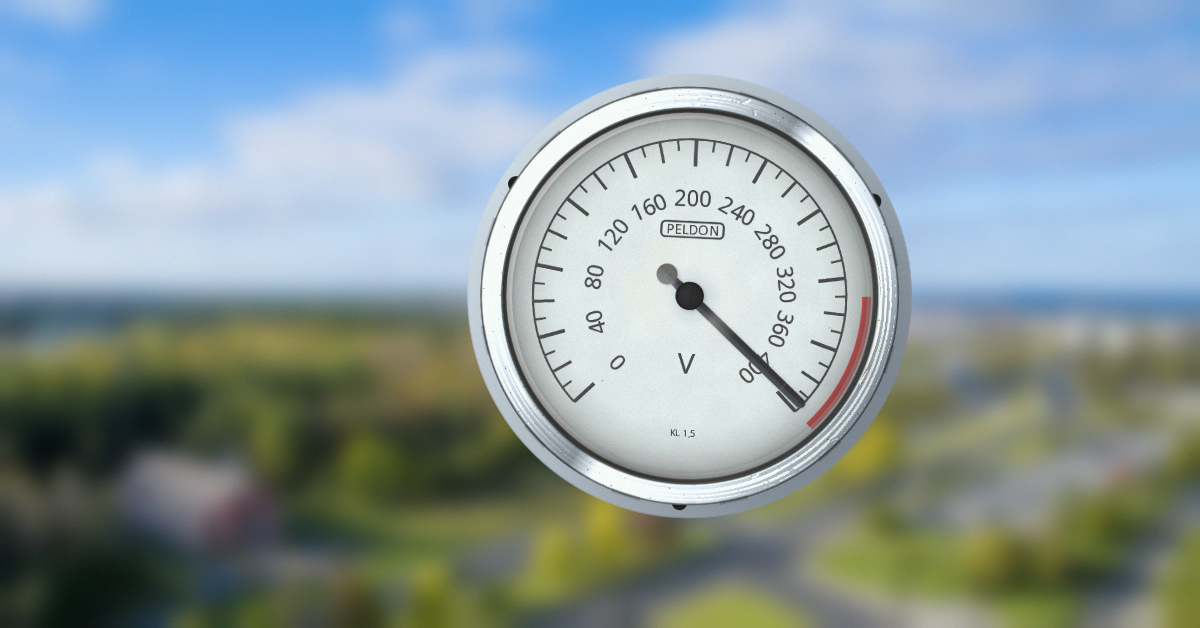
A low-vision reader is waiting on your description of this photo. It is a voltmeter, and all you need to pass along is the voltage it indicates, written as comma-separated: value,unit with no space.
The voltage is 395,V
